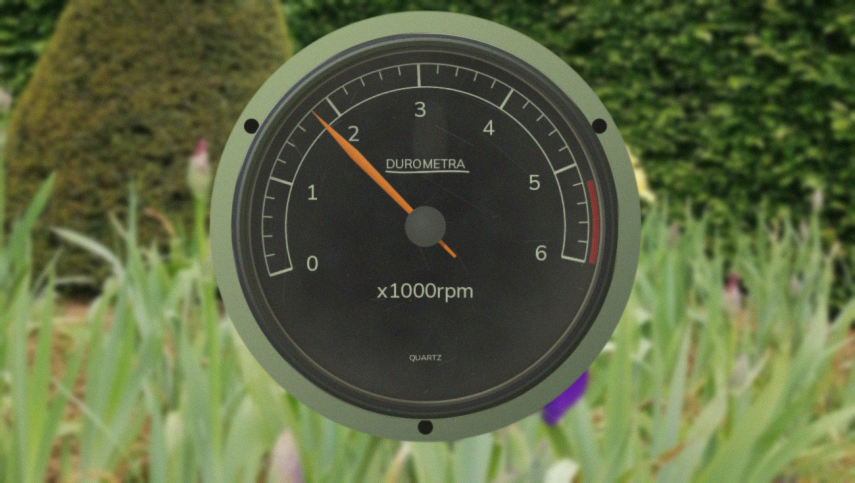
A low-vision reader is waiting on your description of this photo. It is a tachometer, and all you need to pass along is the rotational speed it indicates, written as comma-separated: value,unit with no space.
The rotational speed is 1800,rpm
